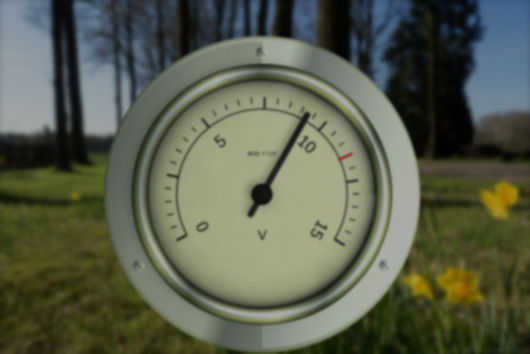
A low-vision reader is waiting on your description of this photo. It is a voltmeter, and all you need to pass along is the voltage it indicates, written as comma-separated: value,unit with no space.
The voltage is 9.25,V
